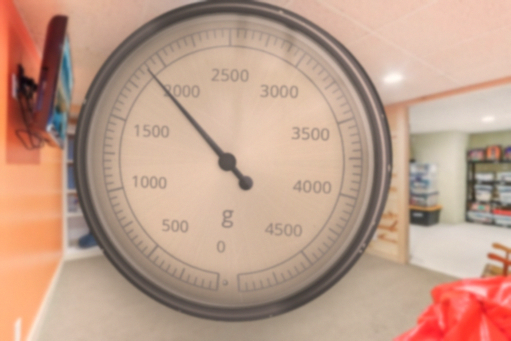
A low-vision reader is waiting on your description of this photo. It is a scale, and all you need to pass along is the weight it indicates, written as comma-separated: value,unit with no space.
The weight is 1900,g
